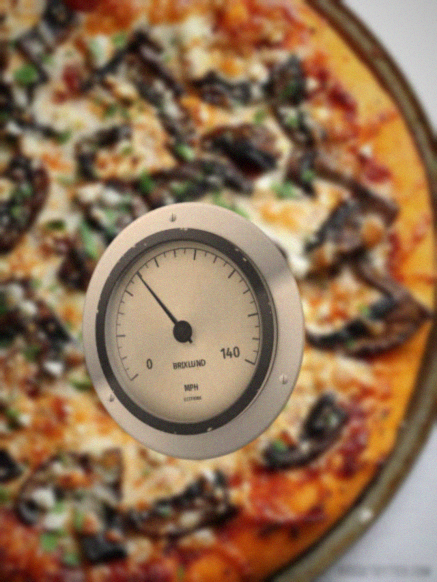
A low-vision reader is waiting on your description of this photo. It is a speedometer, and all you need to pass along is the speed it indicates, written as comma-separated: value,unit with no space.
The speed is 50,mph
